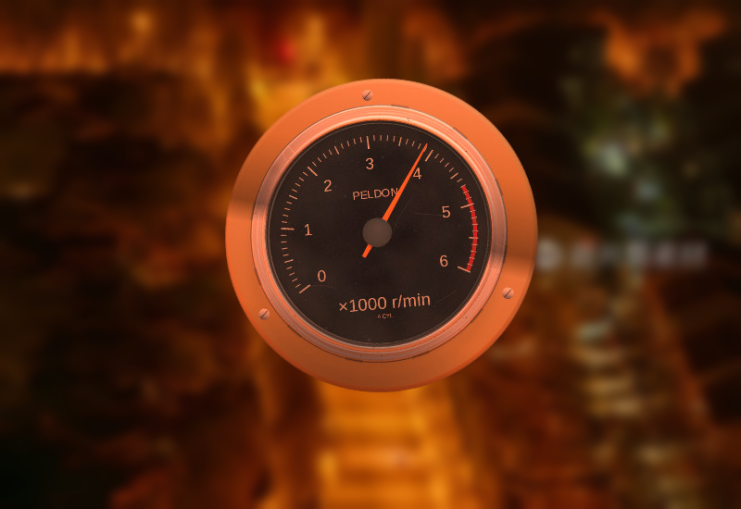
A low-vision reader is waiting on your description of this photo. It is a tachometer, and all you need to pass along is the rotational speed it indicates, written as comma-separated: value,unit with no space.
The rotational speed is 3900,rpm
